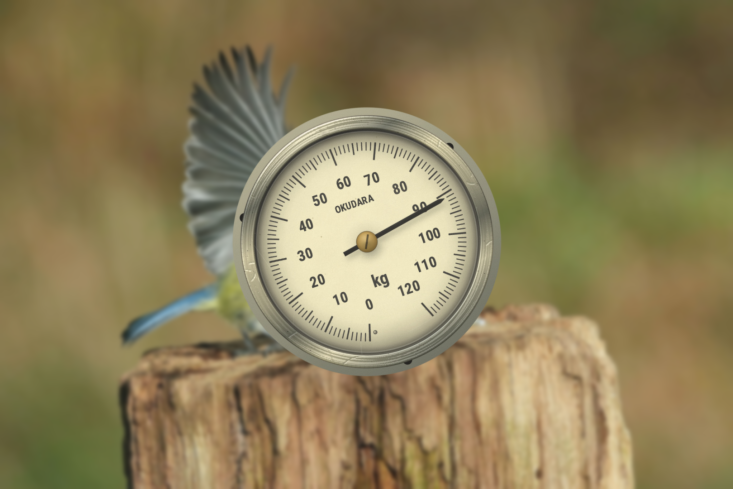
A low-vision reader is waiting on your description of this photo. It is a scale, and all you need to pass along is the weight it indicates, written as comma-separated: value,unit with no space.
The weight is 91,kg
